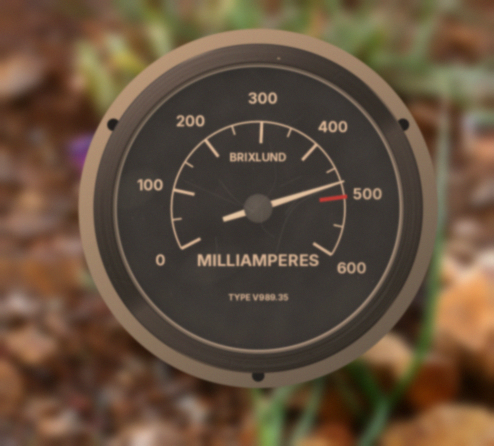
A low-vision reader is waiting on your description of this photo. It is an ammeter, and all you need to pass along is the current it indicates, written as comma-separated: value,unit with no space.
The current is 475,mA
